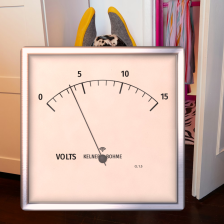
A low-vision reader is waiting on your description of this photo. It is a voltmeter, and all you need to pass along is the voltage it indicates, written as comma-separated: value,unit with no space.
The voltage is 3.5,V
